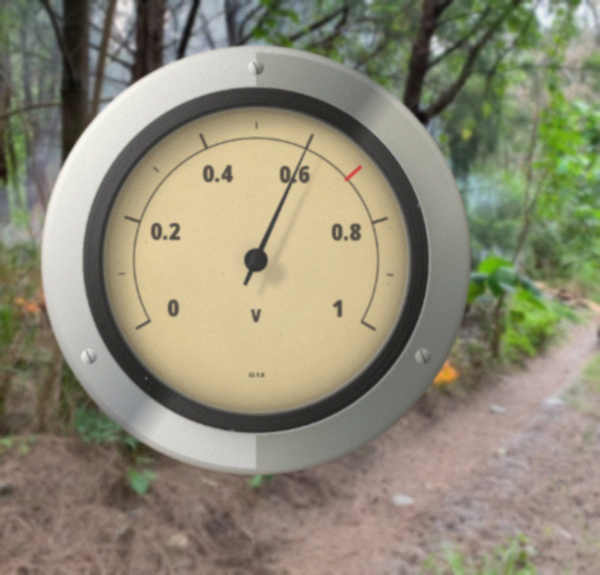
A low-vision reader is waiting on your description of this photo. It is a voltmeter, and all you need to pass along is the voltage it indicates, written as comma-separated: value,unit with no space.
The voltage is 0.6,V
